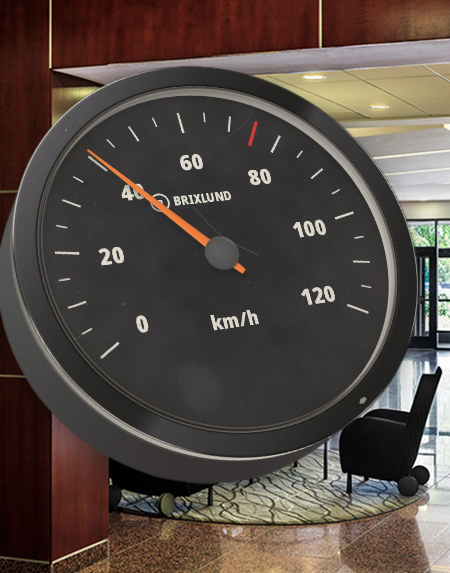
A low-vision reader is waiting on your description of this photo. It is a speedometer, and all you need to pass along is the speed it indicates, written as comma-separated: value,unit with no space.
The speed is 40,km/h
